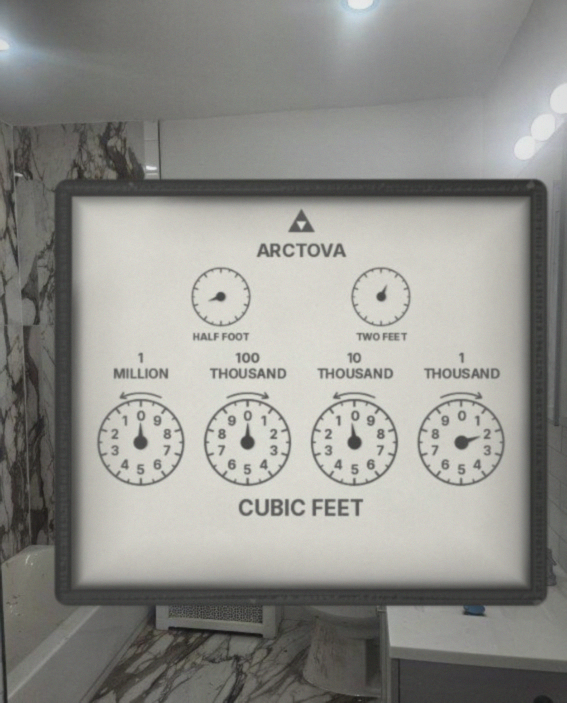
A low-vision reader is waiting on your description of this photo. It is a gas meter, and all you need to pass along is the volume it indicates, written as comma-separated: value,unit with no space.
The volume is 200,ft³
